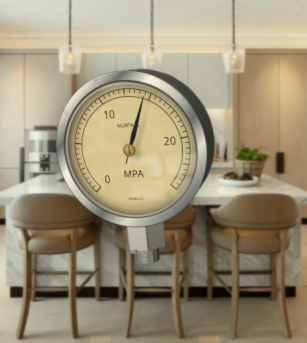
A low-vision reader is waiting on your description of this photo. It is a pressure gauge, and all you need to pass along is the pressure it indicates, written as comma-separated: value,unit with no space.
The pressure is 14.5,MPa
